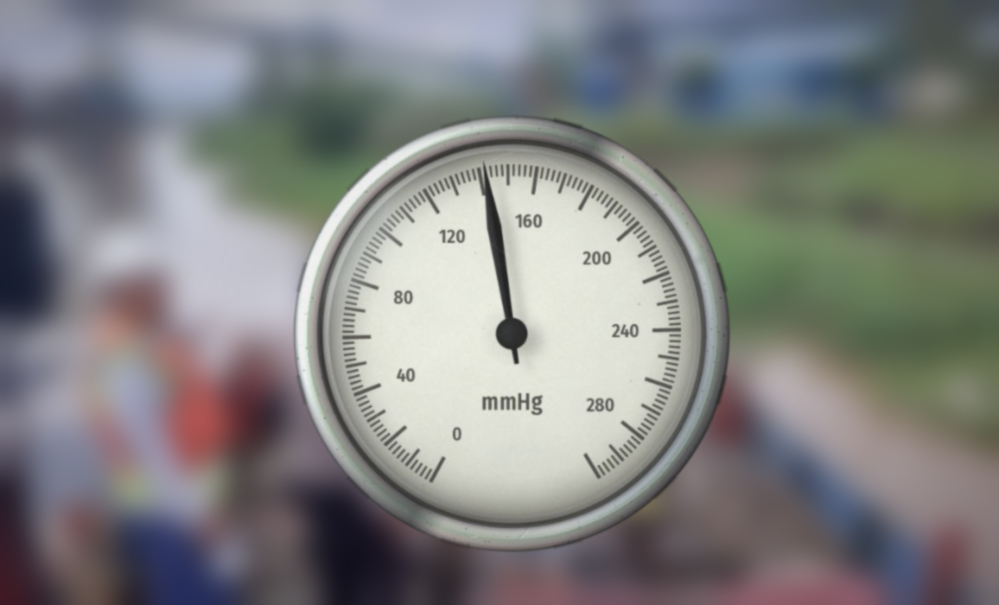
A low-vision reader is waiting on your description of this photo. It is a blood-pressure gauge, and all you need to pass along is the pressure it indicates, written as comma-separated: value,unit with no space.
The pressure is 142,mmHg
